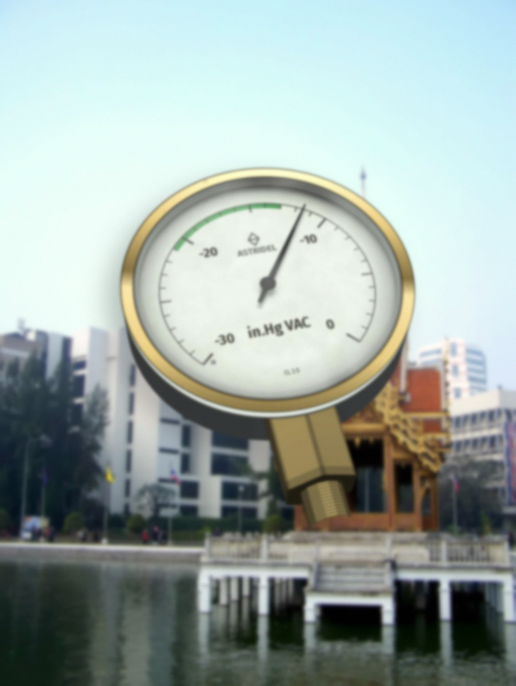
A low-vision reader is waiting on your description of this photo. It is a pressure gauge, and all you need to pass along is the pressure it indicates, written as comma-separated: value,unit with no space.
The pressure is -11.5,inHg
